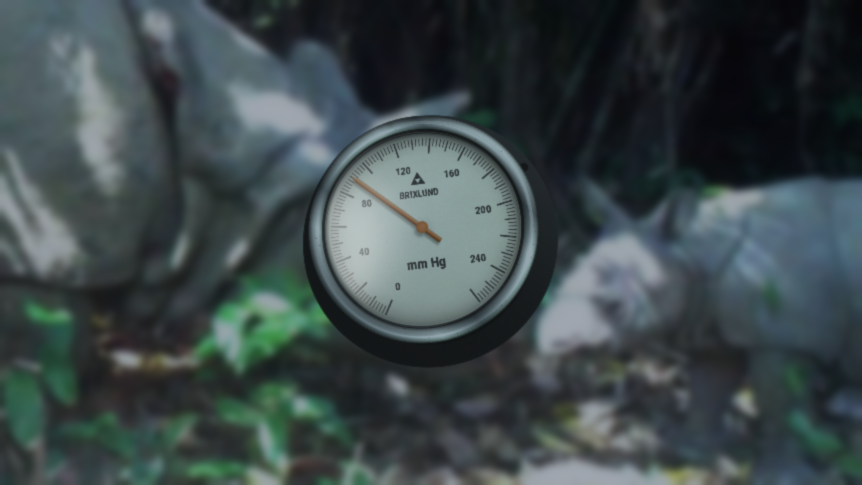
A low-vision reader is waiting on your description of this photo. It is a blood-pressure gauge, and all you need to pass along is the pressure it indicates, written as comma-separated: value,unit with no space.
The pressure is 90,mmHg
